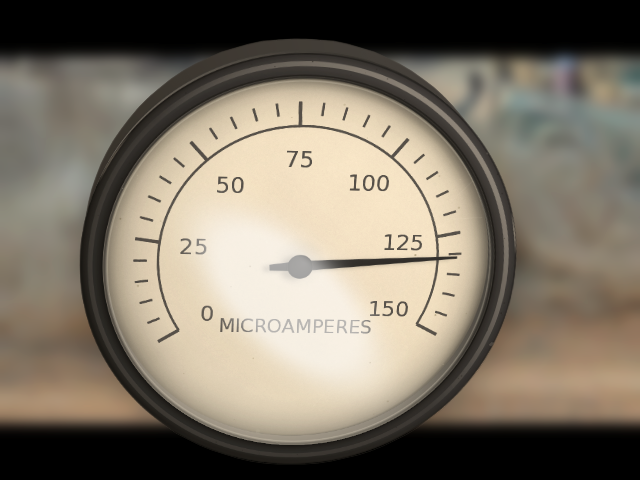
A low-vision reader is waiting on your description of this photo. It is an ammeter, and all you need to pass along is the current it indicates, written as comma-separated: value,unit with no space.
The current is 130,µA
